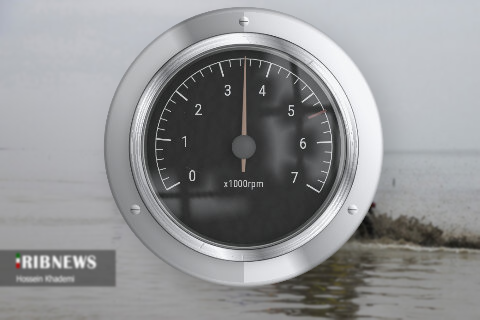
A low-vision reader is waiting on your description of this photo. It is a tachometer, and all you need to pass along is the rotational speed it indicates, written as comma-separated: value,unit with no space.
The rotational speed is 3500,rpm
